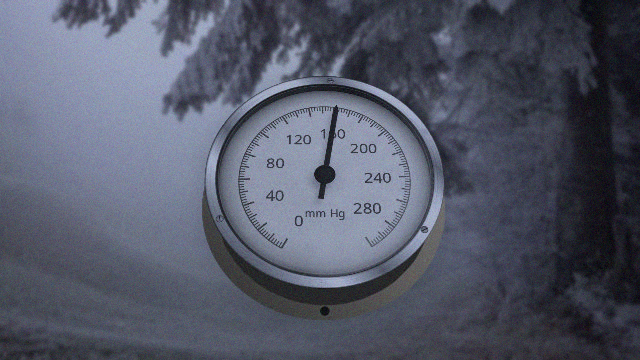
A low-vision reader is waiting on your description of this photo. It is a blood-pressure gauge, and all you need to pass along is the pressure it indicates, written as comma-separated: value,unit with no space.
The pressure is 160,mmHg
